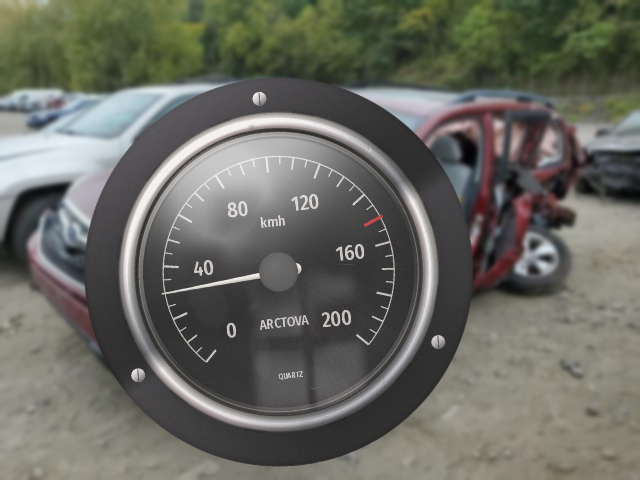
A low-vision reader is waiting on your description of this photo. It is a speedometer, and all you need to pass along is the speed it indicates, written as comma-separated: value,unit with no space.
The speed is 30,km/h
